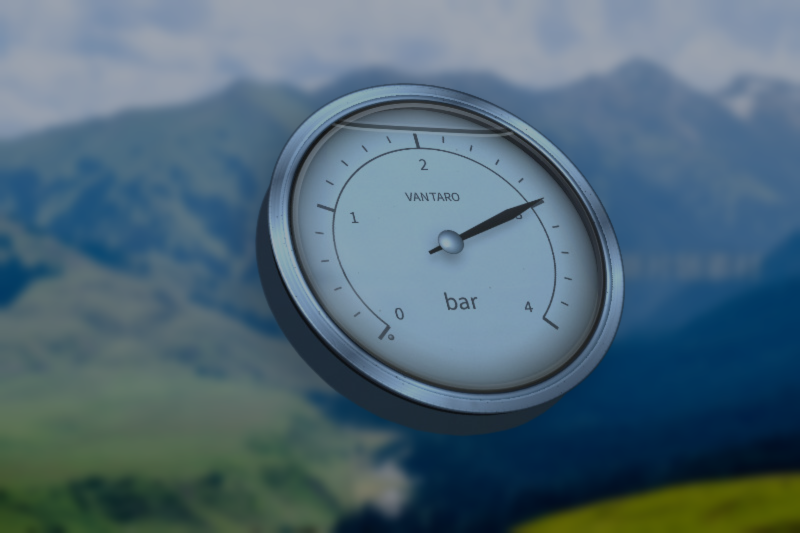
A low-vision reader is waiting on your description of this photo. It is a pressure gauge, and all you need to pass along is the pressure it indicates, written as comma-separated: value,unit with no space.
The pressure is 3,bar
